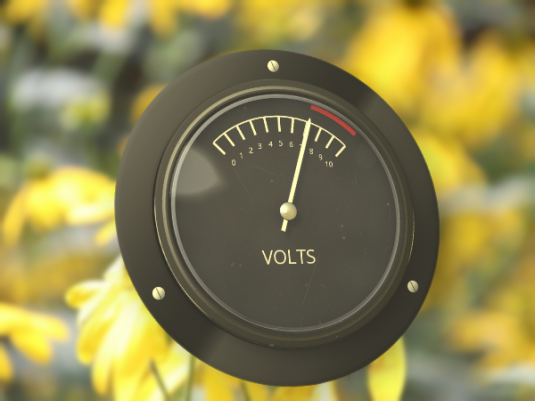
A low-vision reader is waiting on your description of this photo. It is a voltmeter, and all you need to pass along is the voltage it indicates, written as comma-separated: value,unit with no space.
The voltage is 7,V
